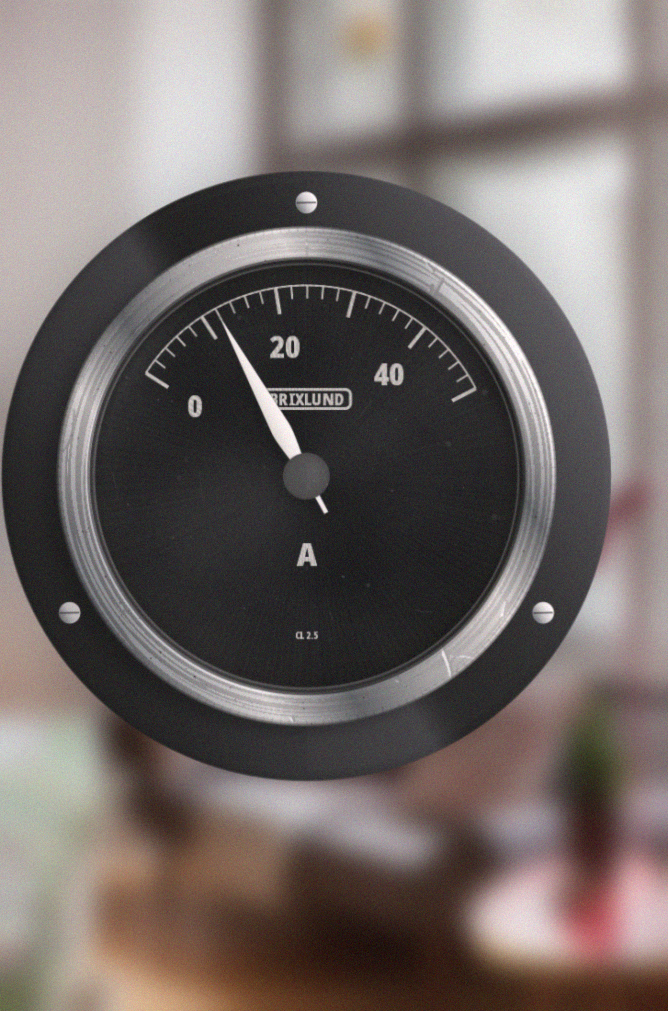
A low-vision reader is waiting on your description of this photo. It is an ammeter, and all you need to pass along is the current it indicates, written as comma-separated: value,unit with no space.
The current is 12,A
